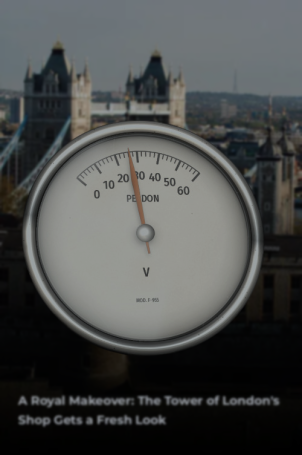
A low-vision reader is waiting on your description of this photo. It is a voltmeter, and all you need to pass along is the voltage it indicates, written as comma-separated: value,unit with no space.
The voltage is 26,V
